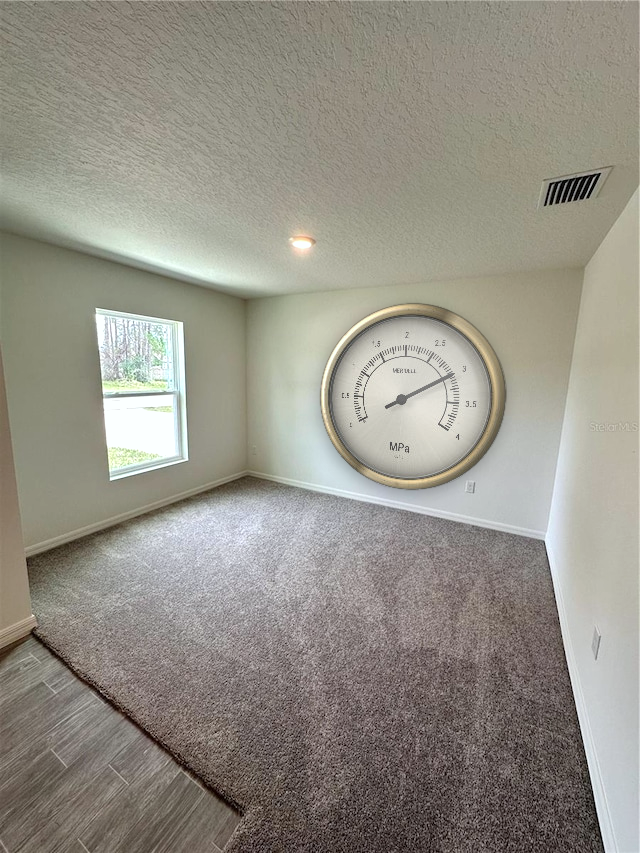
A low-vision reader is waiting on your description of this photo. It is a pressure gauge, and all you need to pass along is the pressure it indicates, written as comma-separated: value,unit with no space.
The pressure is 3,MPa
